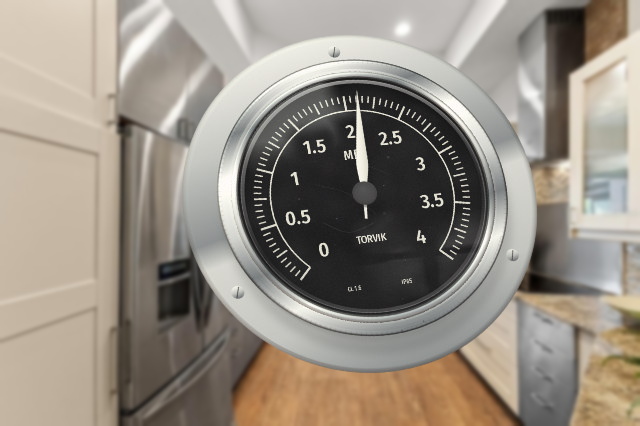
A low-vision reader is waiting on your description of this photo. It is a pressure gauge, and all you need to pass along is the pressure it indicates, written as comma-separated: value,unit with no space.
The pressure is 2.1,MPa
